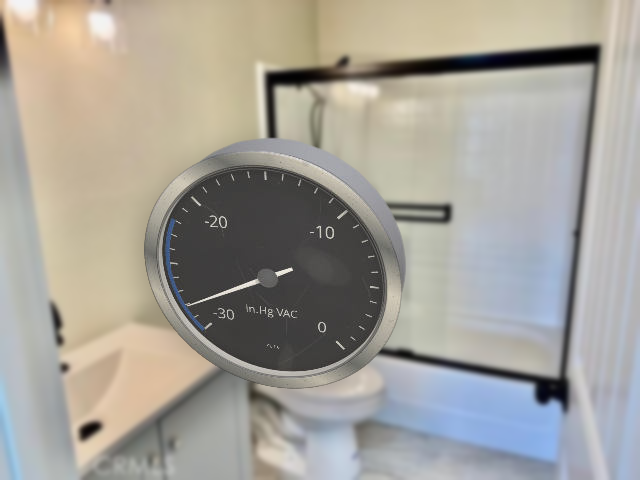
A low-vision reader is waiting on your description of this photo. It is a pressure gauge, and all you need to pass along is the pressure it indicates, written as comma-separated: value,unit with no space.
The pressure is -28,inHg
